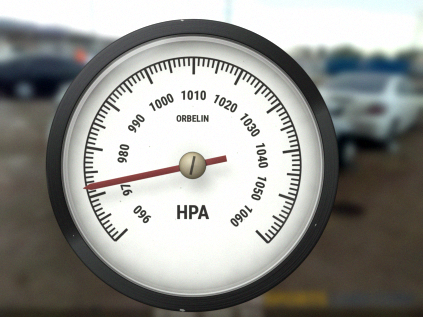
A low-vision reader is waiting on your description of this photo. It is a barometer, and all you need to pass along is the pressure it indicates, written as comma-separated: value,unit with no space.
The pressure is 972,hPa
